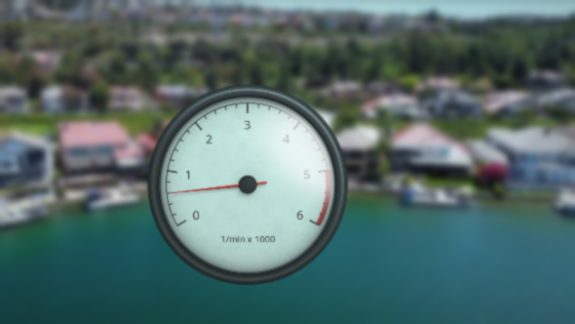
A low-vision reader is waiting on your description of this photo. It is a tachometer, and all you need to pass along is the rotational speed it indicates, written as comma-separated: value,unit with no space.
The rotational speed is 600,rpm
